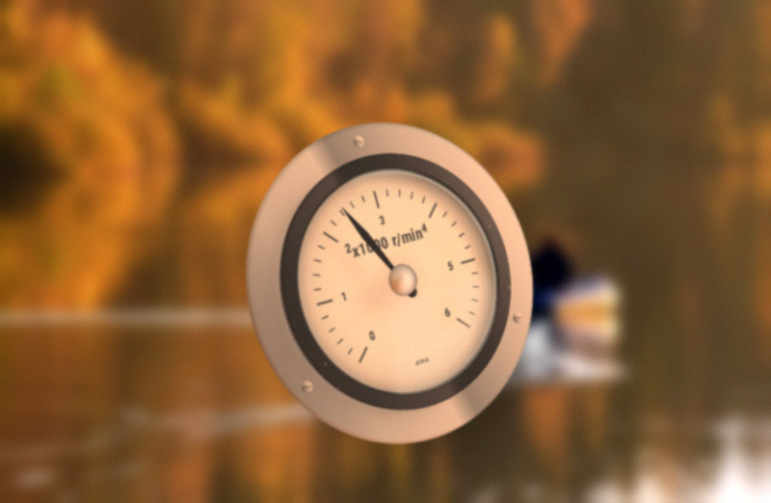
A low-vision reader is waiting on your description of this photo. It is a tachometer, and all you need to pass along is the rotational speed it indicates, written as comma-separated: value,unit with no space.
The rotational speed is 2400,rpm
